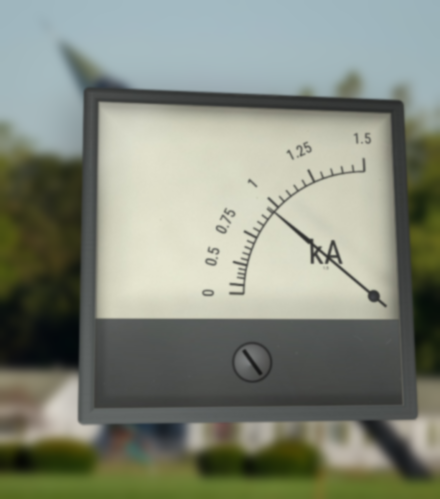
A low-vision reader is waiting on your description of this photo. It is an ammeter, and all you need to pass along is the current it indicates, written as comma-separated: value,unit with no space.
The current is 0.95,kA
